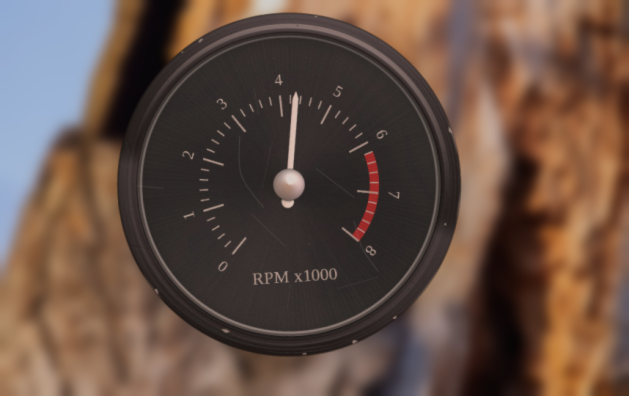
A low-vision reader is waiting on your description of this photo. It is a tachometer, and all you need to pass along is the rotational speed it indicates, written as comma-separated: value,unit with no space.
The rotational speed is 4300,rpm
